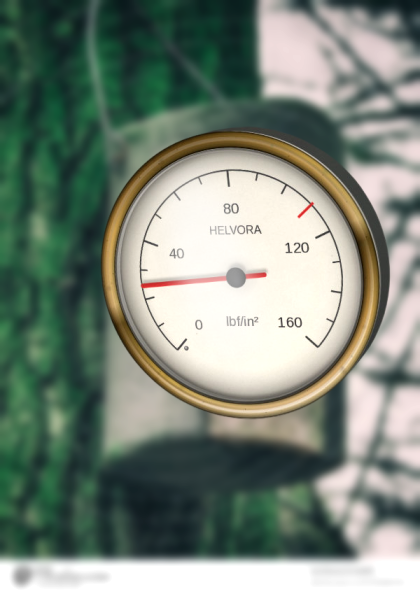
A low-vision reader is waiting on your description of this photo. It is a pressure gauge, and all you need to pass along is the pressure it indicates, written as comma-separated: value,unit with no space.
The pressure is 25,psi
